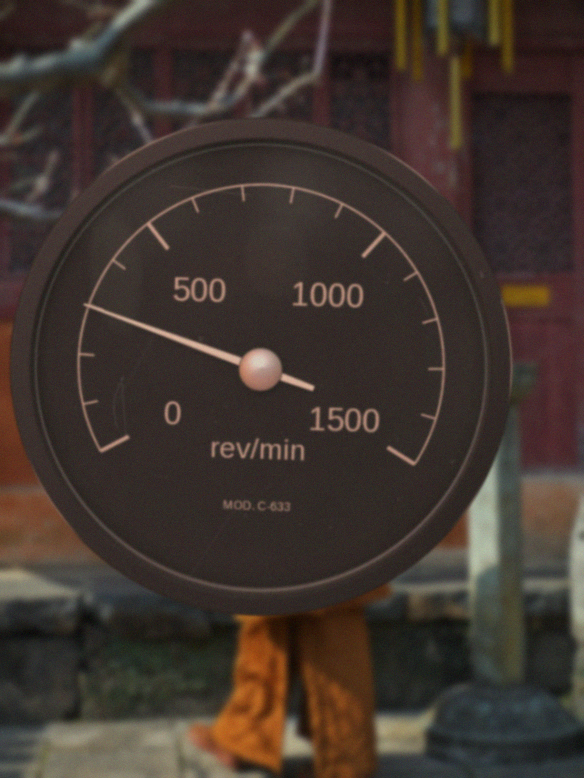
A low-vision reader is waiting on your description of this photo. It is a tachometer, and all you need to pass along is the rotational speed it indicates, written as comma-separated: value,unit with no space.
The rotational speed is 300,rpm
